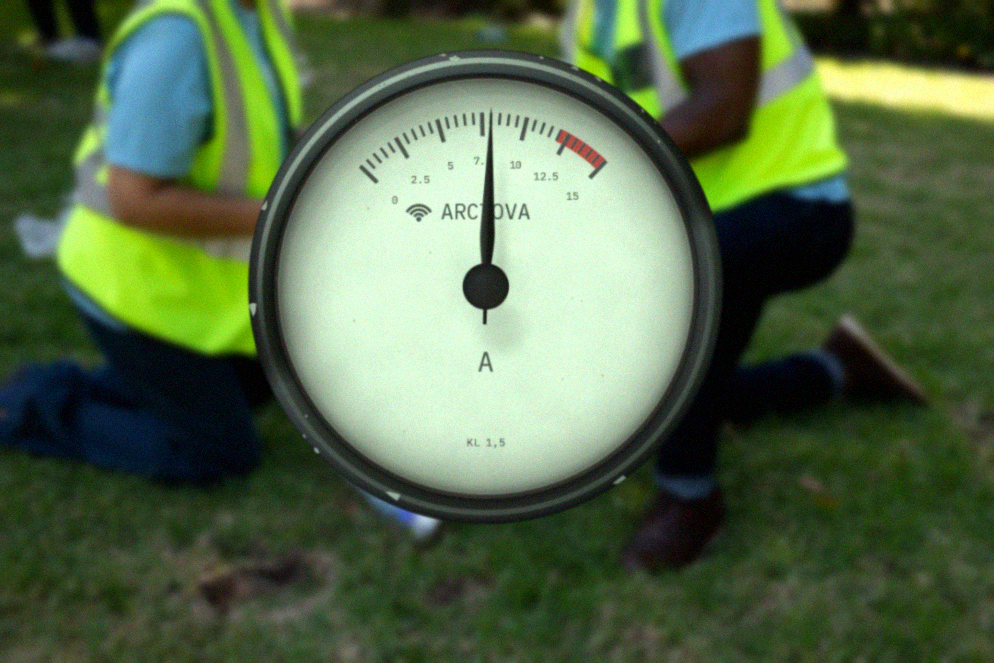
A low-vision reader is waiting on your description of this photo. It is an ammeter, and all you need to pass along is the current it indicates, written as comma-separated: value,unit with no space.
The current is 8,A
